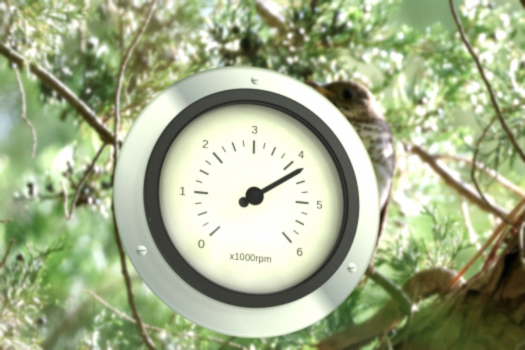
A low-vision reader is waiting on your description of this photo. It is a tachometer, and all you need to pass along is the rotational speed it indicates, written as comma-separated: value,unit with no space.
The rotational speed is 4250,rpm
